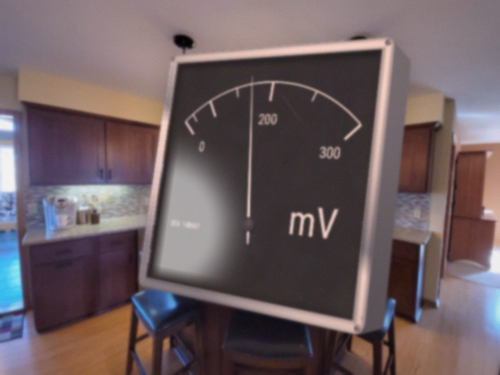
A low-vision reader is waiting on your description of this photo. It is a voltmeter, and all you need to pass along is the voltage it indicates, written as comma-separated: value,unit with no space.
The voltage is 175,mV
